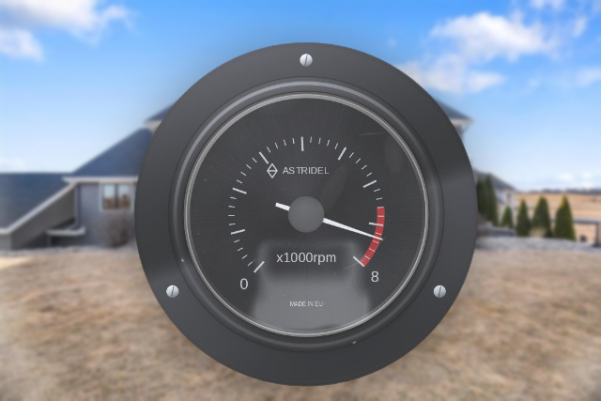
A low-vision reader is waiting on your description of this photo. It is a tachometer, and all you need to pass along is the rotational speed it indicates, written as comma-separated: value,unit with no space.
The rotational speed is 7300,rpm
